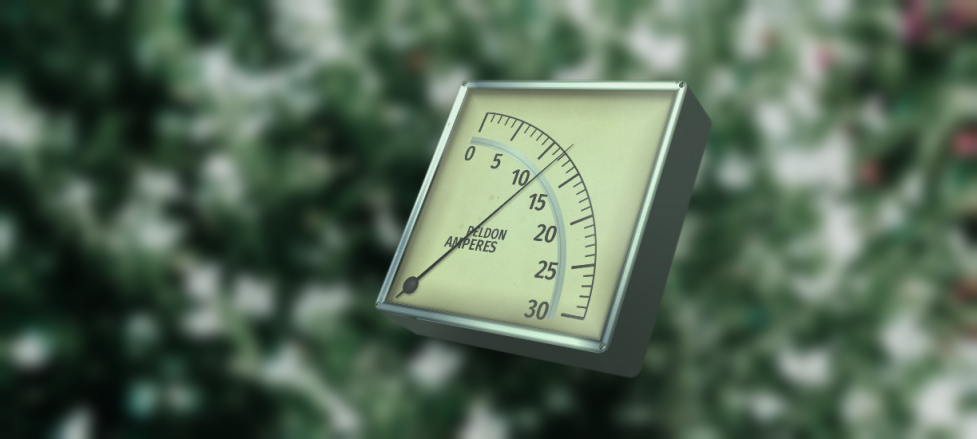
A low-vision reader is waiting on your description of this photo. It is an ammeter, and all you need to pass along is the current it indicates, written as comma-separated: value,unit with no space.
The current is 12,A
